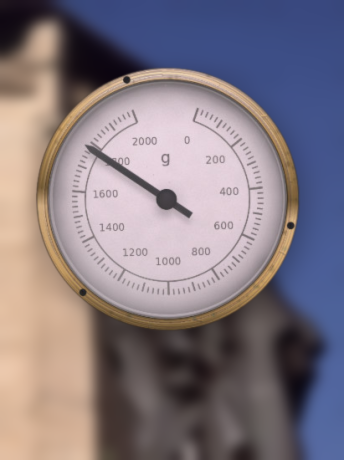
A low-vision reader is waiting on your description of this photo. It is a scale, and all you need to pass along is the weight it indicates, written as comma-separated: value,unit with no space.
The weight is 1780,g
